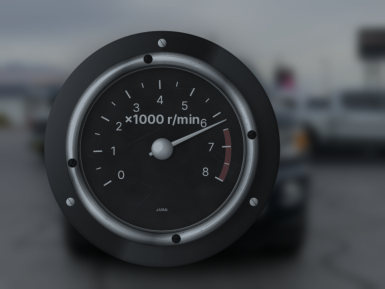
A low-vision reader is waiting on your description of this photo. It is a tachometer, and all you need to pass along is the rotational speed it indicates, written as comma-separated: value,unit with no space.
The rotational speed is 6250,rpm
